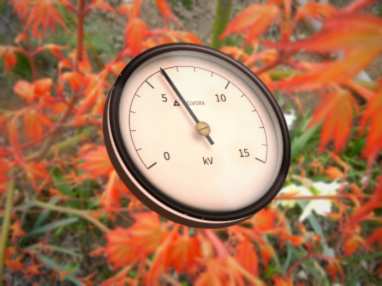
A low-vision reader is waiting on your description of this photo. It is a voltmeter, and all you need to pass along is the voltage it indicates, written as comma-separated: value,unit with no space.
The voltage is 6,kV
